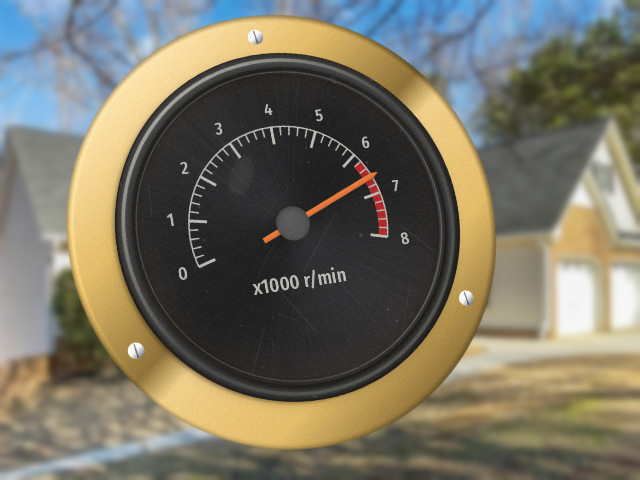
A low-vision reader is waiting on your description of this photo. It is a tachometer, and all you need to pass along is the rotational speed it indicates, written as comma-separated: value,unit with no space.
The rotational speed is 6600,rpm
